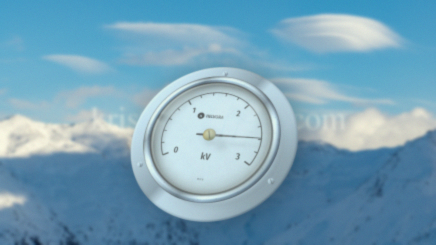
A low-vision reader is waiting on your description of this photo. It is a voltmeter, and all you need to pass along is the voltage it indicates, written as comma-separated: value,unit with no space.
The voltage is 2.6,kV
